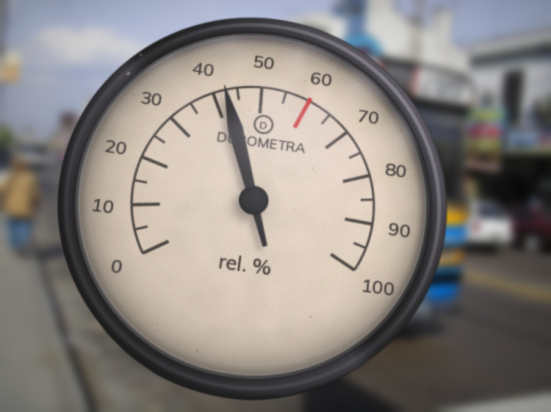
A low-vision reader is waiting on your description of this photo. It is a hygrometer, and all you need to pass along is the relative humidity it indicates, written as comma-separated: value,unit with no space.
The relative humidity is 42.5,%
